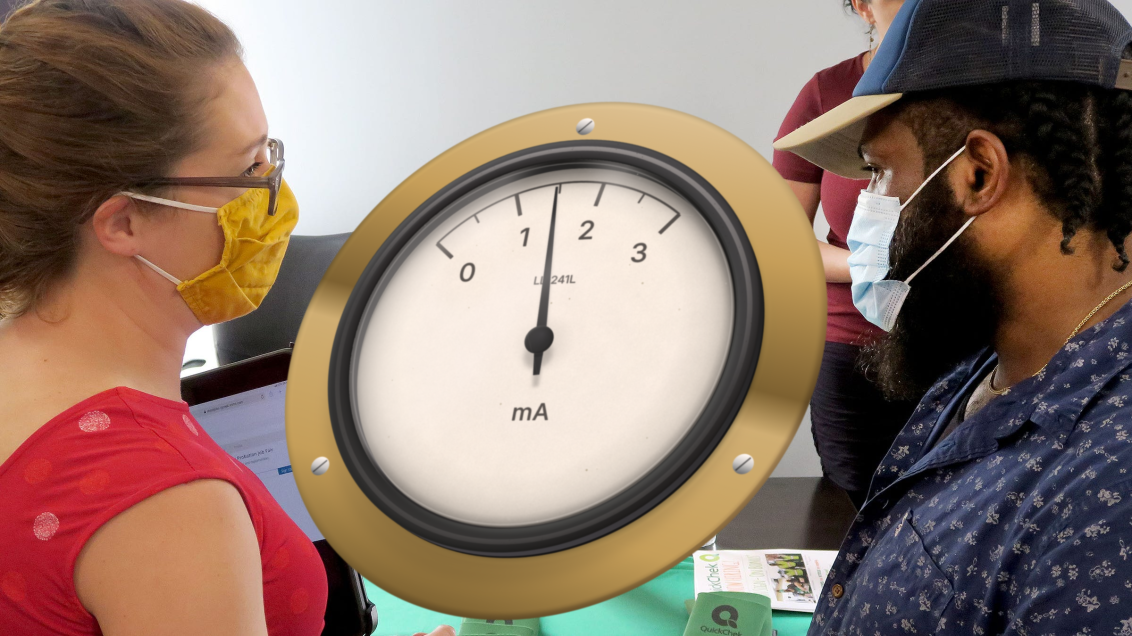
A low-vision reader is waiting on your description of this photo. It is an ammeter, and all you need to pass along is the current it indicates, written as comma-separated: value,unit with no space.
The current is 1.5,mA
